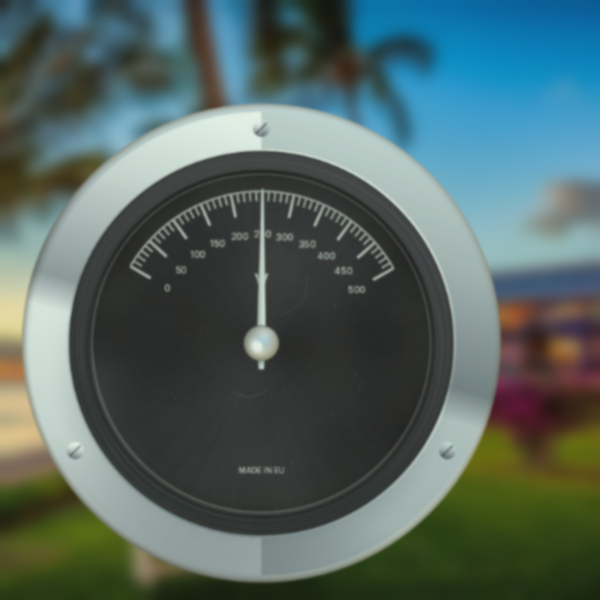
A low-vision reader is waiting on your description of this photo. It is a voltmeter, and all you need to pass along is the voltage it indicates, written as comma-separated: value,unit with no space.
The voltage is 250,V
